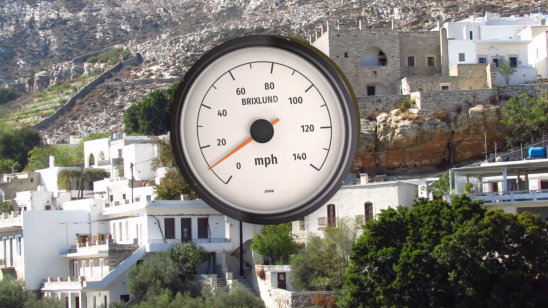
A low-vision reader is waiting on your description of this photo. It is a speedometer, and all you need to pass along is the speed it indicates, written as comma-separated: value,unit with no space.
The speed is 10,mph
